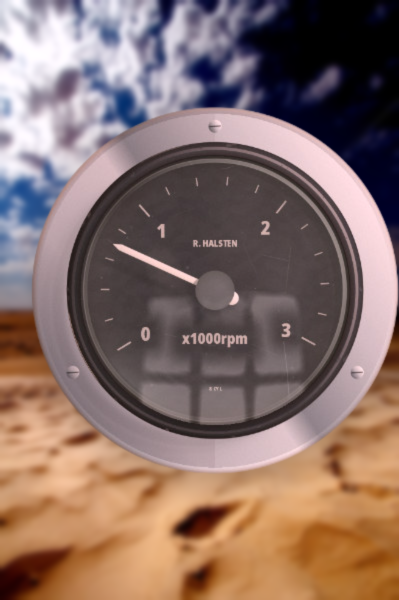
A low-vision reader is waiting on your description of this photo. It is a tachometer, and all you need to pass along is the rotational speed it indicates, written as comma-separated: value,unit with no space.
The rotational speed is 700,rpm
